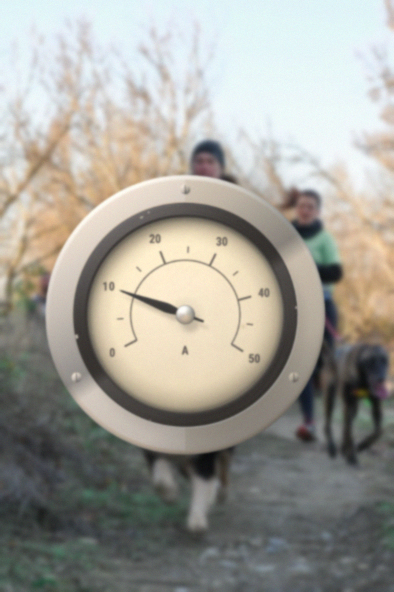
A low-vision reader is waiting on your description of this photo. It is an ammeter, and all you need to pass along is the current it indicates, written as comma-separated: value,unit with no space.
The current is 10,A
